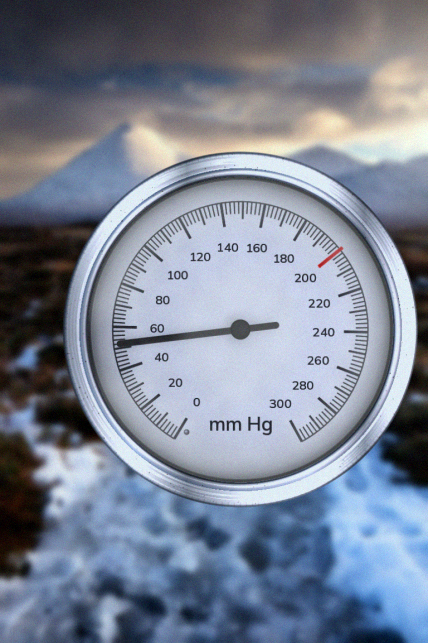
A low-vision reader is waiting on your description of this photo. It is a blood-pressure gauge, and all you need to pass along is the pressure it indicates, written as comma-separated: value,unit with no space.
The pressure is 52,mmHg
